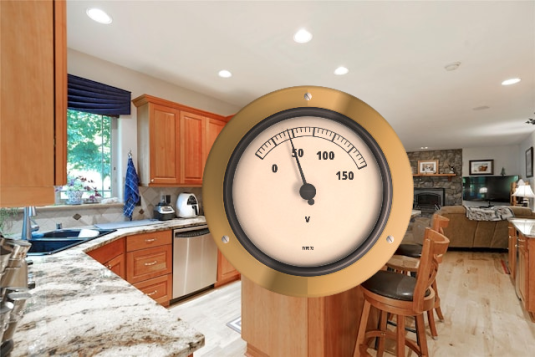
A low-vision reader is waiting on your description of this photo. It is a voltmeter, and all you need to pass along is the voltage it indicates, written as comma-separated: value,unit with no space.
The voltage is 45,V
